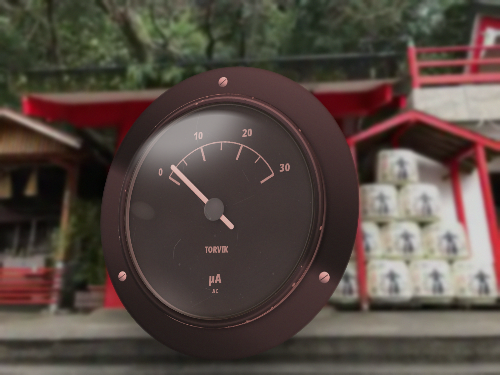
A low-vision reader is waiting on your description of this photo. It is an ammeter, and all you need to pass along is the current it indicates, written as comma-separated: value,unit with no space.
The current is 2.5,µA
